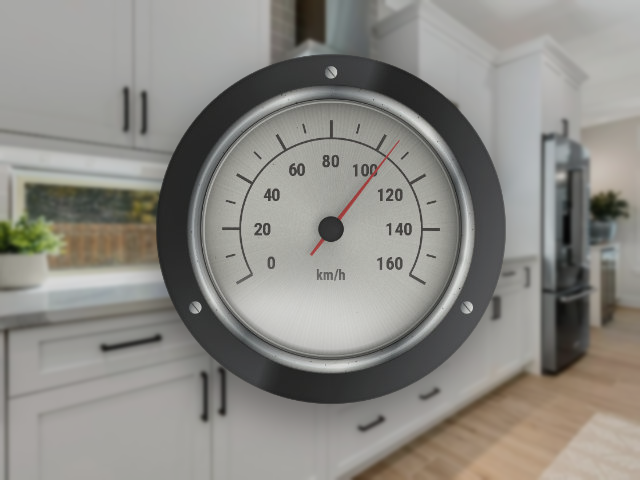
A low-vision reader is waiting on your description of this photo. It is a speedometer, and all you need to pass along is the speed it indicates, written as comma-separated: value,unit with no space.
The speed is 105,km/h
